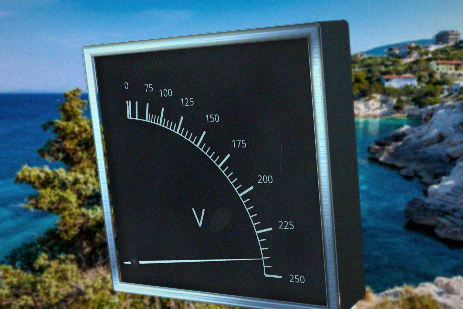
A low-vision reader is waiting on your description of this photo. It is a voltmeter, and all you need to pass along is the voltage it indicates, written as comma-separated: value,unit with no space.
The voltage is 240,V
